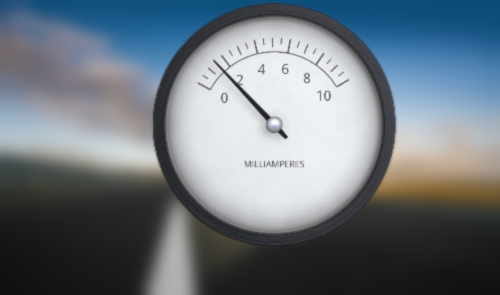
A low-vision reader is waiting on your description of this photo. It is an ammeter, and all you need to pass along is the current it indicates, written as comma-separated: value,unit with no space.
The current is 1.5,mA
